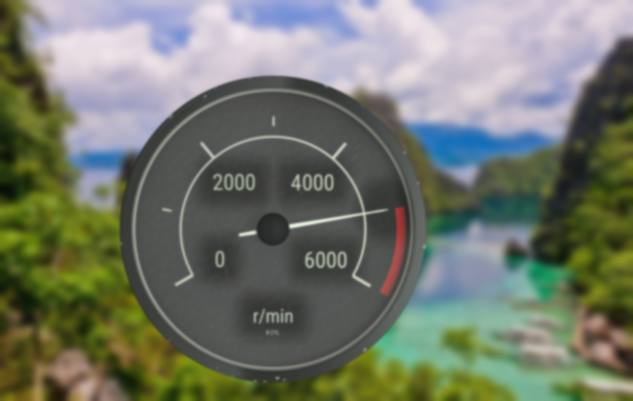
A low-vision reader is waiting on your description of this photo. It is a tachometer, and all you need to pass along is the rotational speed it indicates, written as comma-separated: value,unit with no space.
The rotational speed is 5000,rpm
